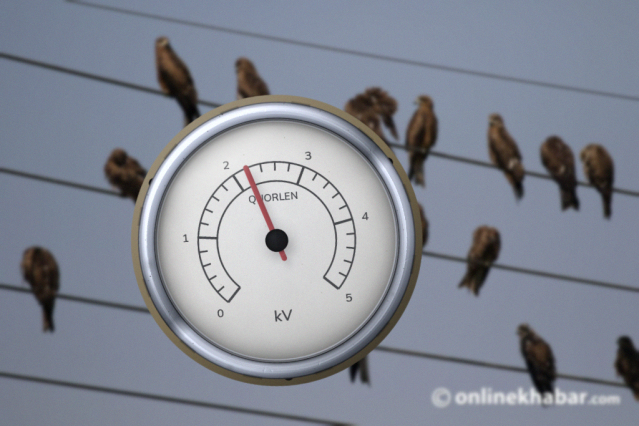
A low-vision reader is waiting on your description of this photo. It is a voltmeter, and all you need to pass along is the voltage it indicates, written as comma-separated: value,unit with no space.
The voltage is 2.2,kV
